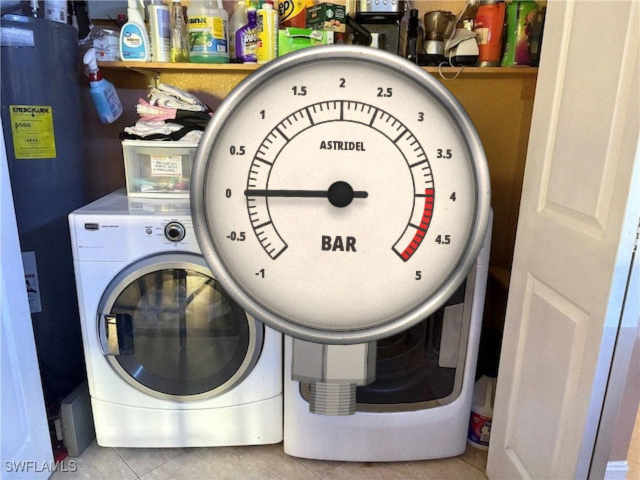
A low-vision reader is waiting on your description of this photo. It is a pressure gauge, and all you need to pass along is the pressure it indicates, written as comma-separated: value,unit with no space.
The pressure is 0,bar
